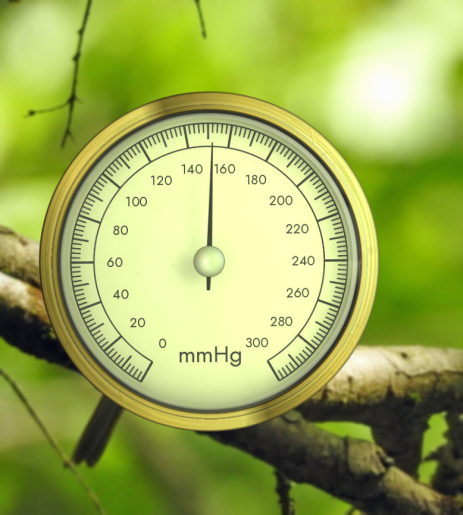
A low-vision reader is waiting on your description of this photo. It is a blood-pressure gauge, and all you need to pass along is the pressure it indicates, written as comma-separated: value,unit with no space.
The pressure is 152,mmHg
